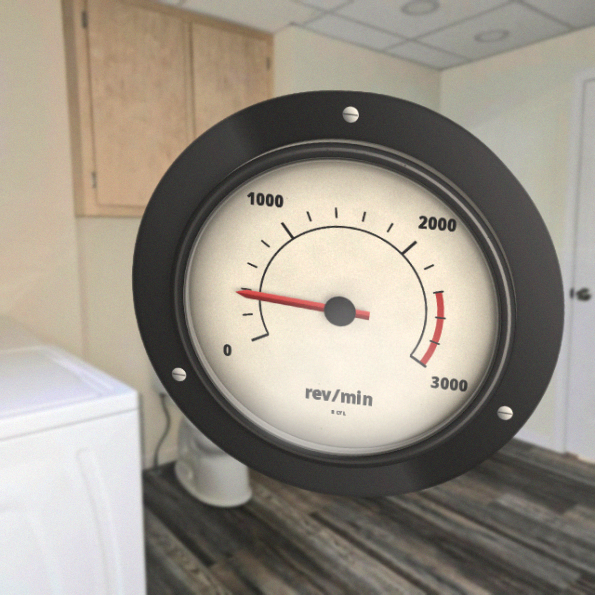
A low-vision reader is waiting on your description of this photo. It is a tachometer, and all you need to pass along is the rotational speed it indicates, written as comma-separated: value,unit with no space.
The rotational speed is 400,rpm
